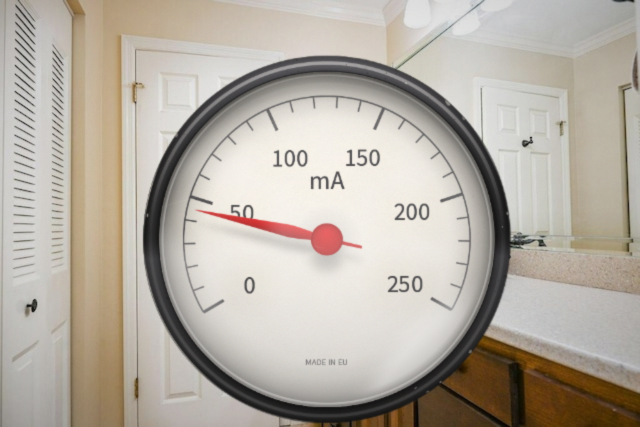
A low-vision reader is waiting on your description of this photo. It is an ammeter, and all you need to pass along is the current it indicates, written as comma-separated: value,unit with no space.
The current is 45,mA
